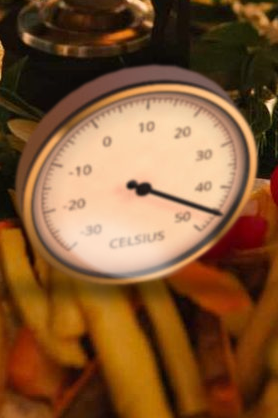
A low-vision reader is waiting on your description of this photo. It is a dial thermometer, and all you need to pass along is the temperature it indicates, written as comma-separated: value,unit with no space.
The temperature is 45,°C
